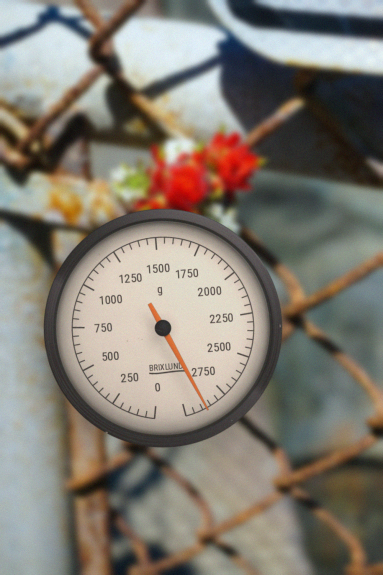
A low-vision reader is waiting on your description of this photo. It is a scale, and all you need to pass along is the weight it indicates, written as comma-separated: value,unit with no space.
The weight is 2875,g
